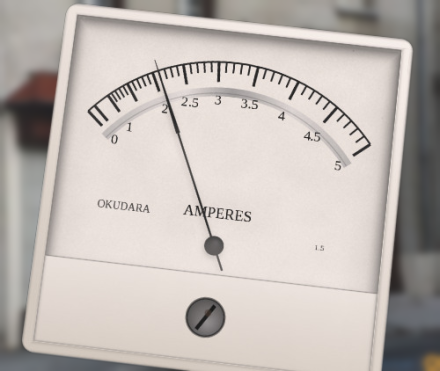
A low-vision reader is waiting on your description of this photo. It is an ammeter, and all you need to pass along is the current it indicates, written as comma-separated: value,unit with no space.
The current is 2.1,A
